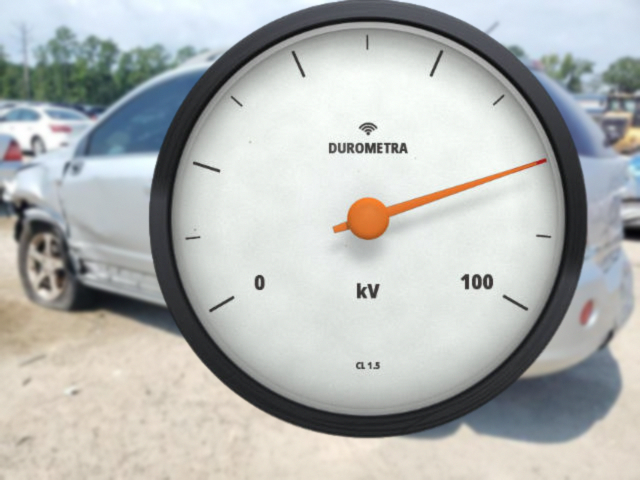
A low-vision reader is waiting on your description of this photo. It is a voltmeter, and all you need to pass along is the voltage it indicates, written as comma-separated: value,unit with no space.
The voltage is 80,kV
